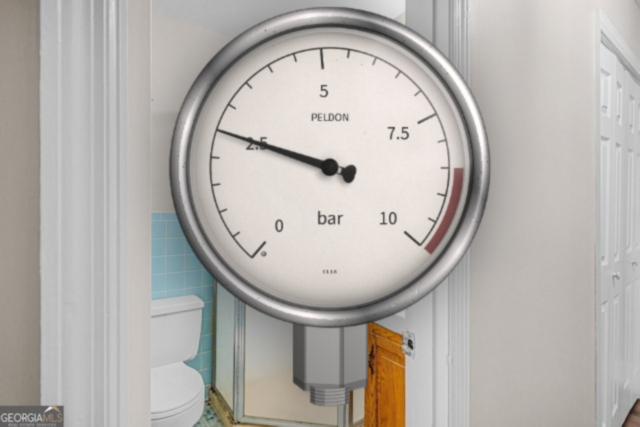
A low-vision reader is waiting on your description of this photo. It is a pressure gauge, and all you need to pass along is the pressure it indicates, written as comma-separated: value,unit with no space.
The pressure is 2.5,bar
